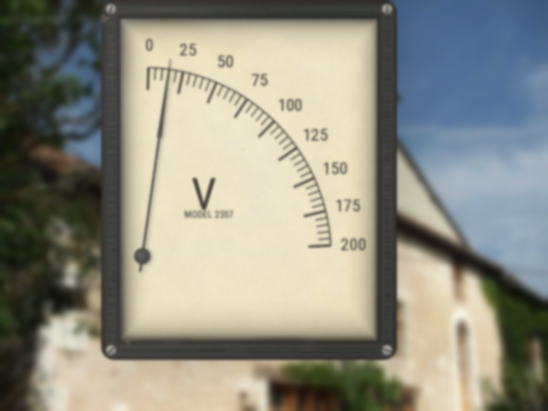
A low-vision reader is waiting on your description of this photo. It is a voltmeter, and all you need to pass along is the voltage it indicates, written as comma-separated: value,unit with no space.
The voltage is 15,V
